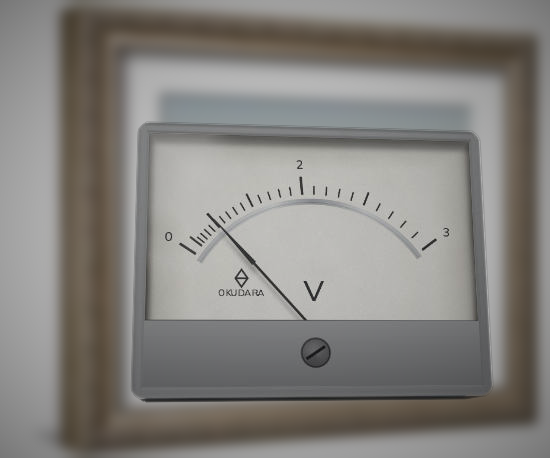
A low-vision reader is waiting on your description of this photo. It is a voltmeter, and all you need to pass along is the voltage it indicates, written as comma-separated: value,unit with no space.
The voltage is 1,V
